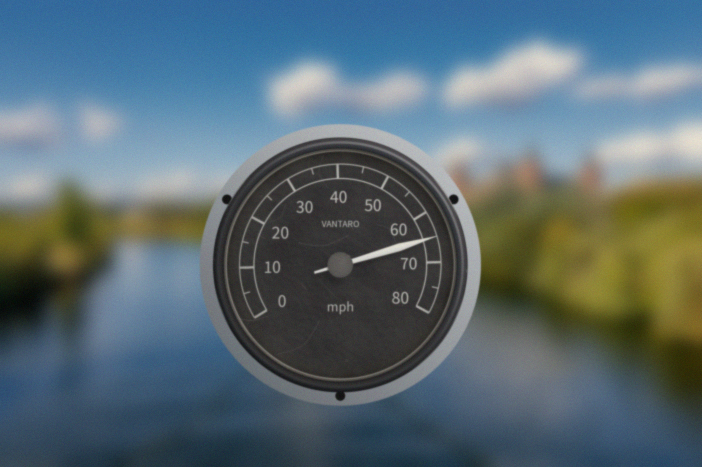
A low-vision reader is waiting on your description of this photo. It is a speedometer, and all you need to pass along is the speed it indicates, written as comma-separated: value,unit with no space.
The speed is 65,mph
